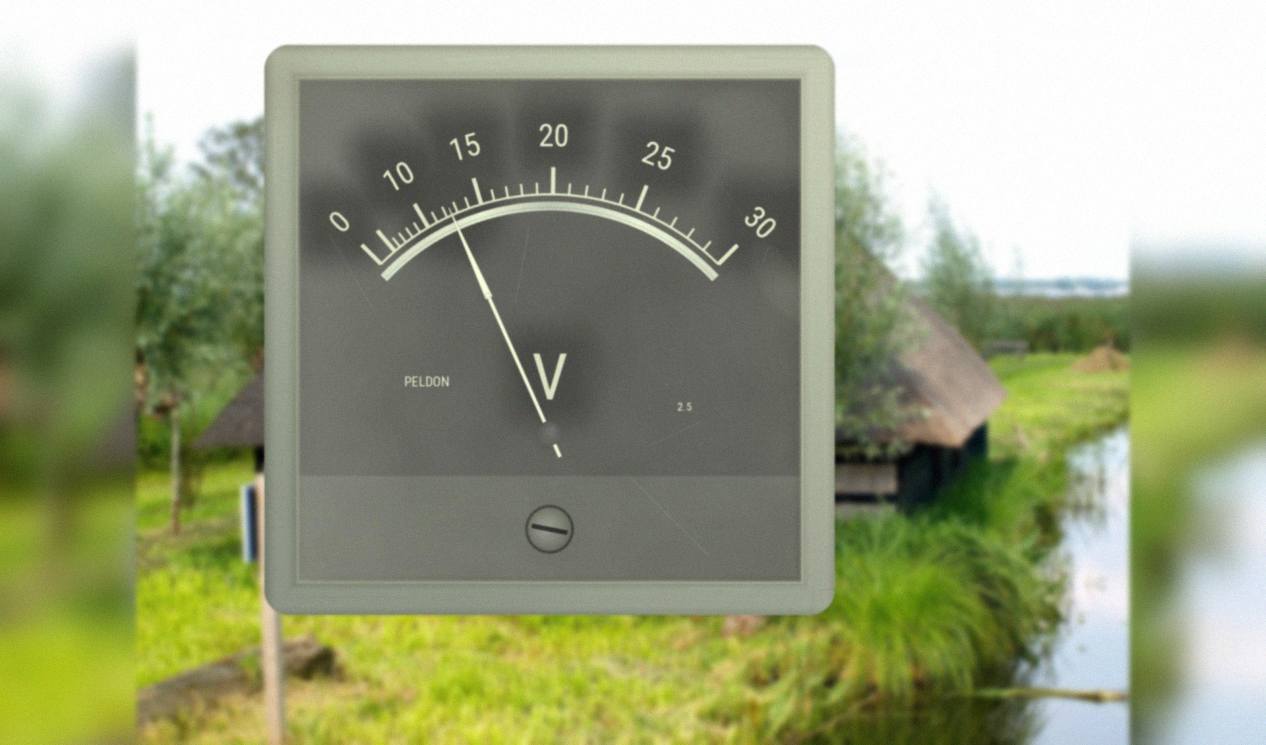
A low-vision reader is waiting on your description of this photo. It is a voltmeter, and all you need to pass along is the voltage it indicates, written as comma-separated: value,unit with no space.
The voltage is 12.5,V
